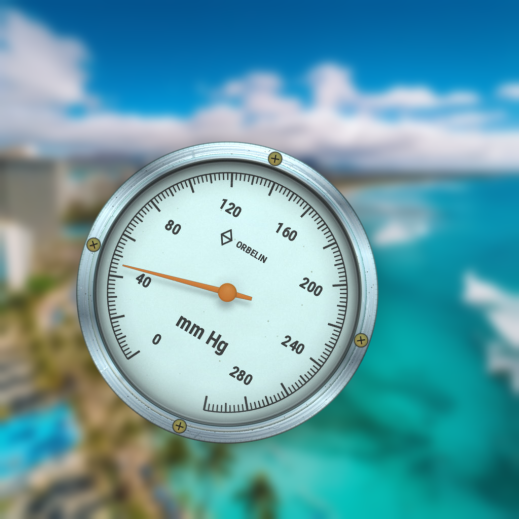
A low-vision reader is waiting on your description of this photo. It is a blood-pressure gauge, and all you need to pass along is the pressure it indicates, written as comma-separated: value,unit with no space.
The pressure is 46,mmHg
